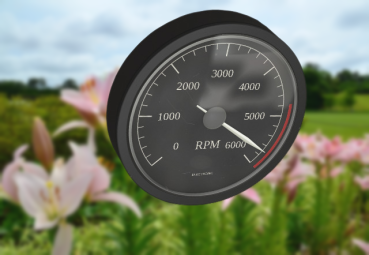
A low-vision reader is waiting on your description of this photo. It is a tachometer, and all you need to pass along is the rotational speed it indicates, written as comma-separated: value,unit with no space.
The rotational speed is 5700,rpm
